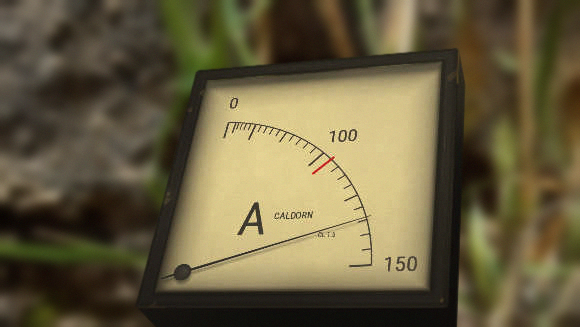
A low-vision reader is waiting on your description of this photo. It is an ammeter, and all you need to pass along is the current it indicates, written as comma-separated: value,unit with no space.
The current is 135,A
